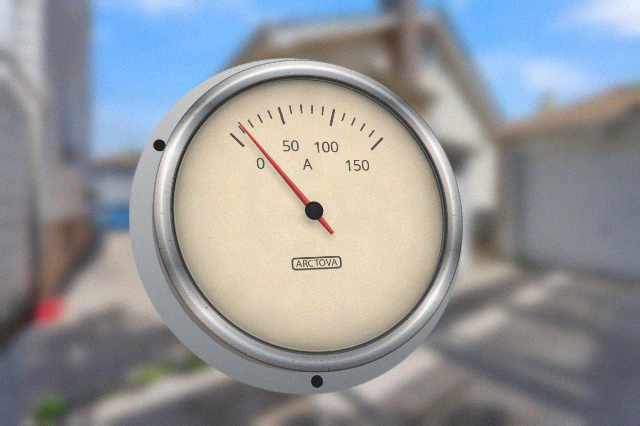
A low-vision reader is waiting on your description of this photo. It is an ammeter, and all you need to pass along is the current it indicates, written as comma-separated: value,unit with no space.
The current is 10,A
